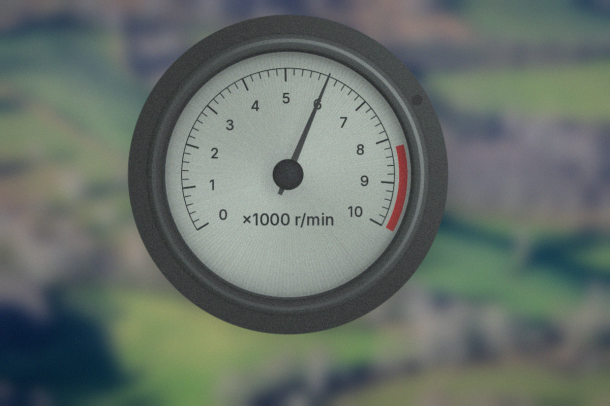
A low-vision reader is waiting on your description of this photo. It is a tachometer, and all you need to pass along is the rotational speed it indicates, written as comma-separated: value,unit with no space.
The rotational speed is 6000,rpm
